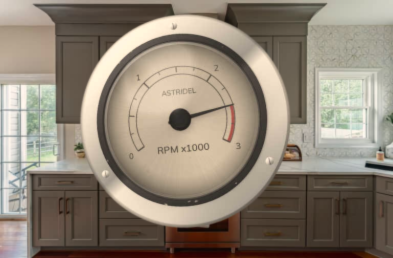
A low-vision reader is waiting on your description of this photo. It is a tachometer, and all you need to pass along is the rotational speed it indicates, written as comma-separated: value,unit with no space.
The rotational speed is 2500,rpm
